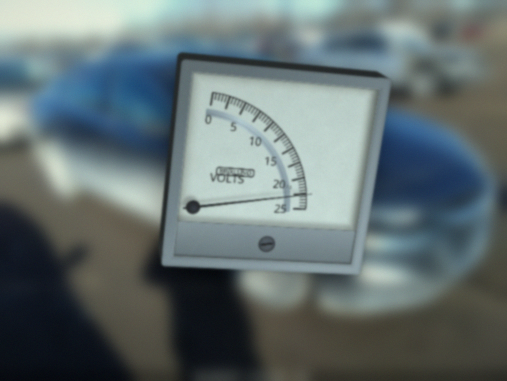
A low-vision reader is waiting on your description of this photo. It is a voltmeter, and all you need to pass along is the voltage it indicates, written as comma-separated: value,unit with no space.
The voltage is 22.5,V
